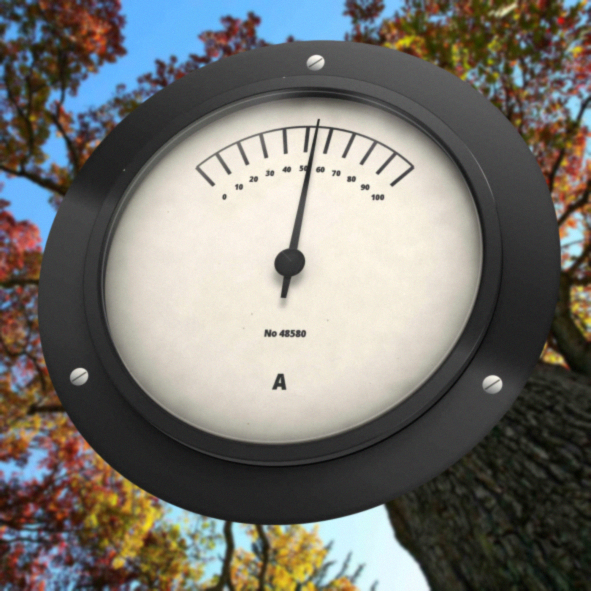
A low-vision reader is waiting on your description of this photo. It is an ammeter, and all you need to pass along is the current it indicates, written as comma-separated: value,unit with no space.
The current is 55,A
